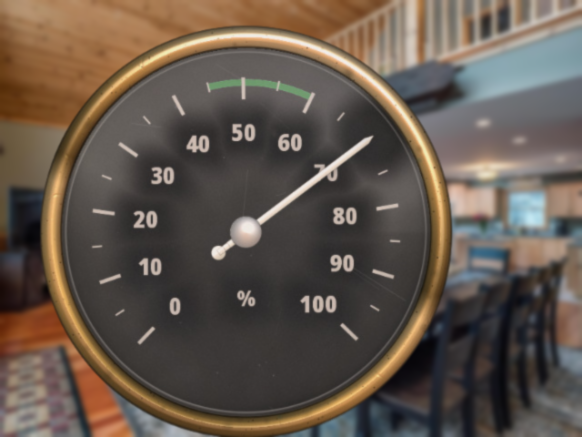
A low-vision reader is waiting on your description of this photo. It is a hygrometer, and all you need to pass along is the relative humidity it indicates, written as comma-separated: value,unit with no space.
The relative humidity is 70,%
